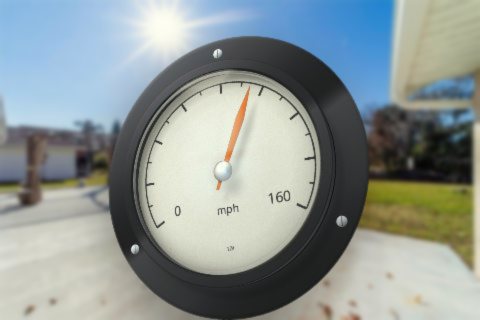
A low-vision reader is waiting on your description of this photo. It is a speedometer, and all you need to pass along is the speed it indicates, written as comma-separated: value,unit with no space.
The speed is 95,mph
